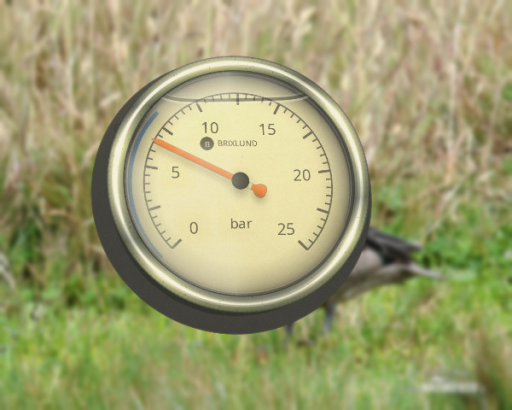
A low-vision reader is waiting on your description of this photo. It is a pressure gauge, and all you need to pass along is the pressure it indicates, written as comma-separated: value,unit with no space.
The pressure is 6.5,bar
